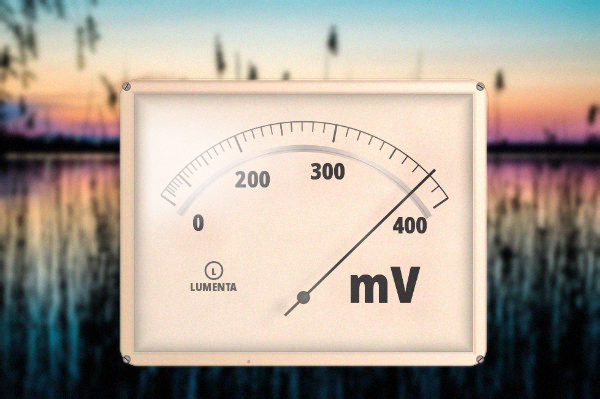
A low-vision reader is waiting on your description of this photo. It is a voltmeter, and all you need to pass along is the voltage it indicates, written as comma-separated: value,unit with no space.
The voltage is 380,mV
